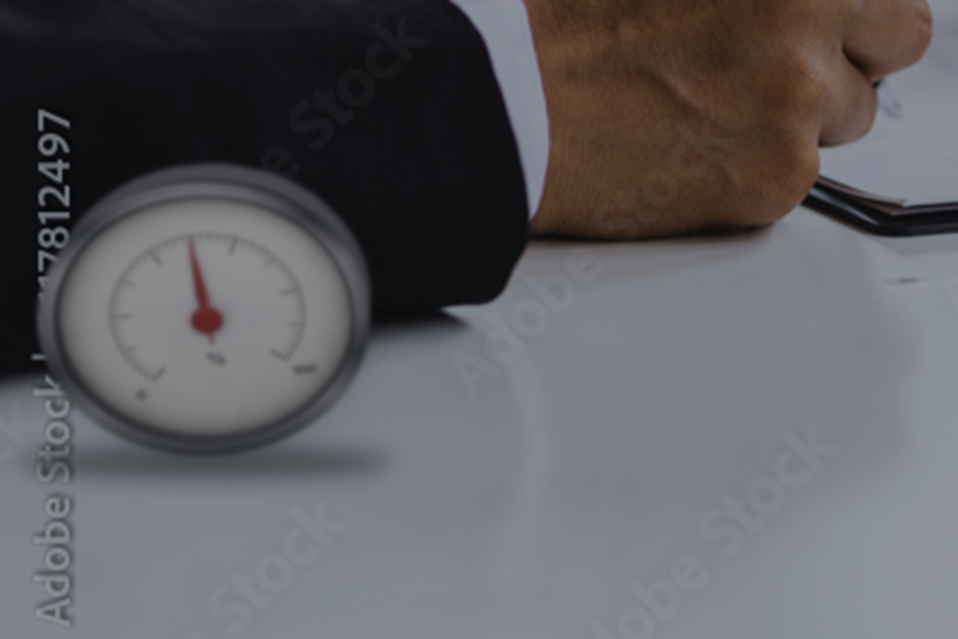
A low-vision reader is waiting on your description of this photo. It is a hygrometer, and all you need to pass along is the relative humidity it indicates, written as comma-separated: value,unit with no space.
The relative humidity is 50,%
